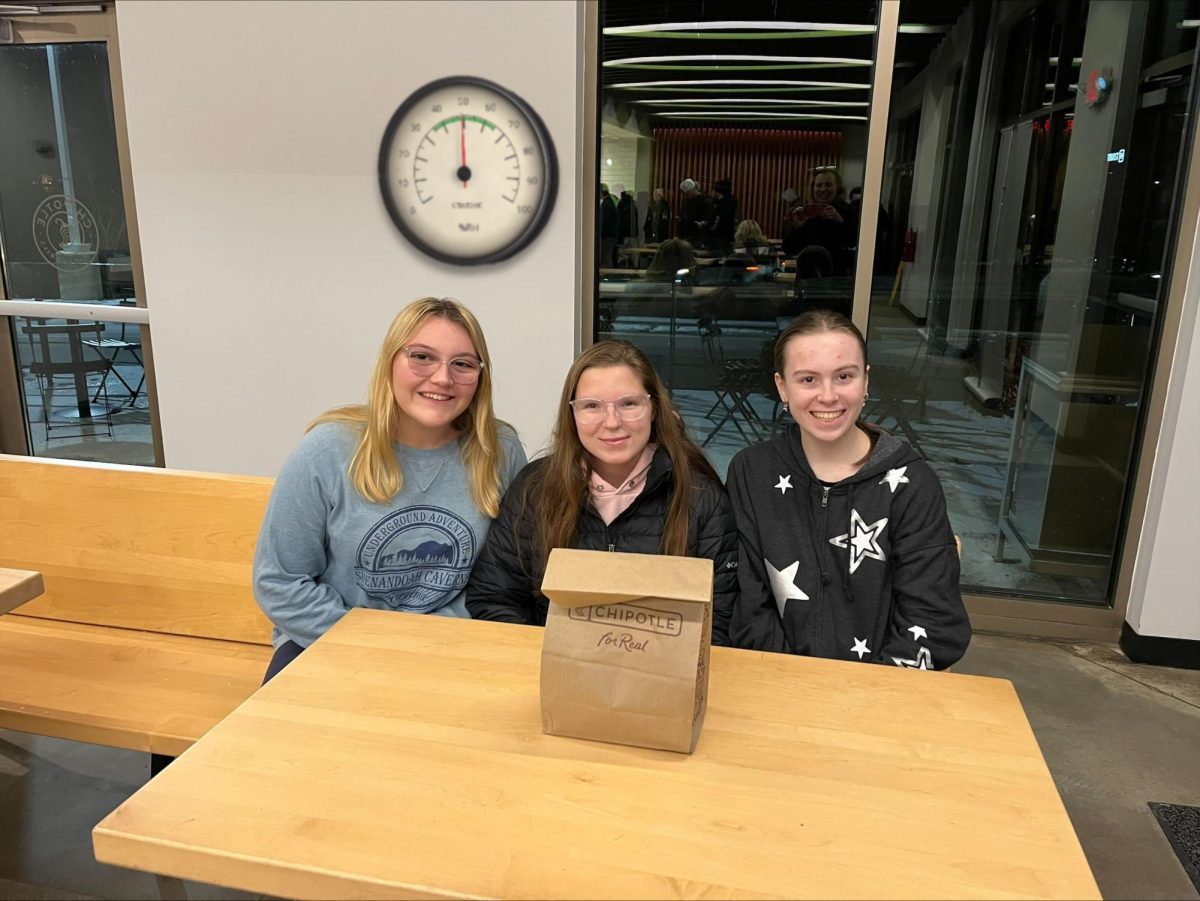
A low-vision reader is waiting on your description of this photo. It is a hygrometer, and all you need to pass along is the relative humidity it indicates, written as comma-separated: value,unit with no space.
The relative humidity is 50,%
